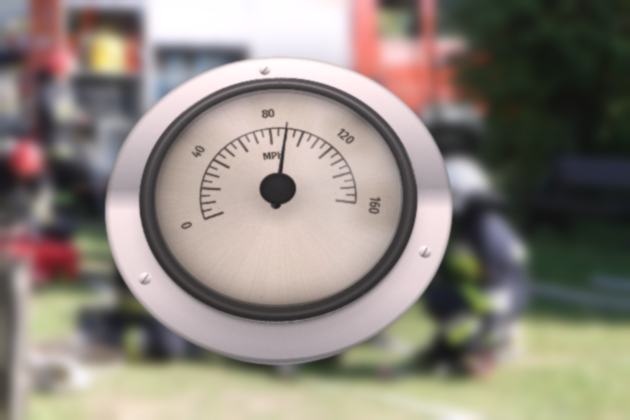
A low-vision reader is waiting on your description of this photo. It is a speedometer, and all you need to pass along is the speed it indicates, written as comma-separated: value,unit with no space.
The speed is 90,mph
